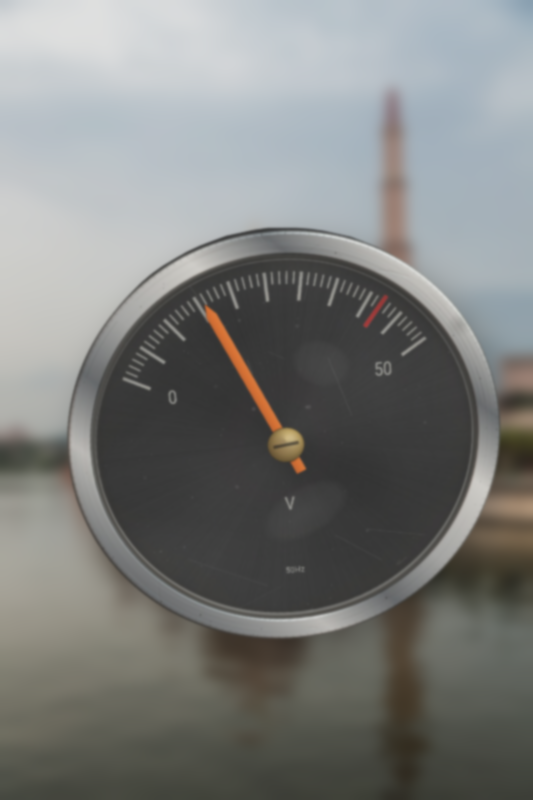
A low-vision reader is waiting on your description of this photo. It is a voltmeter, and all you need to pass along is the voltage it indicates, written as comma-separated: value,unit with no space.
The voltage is 16,V
